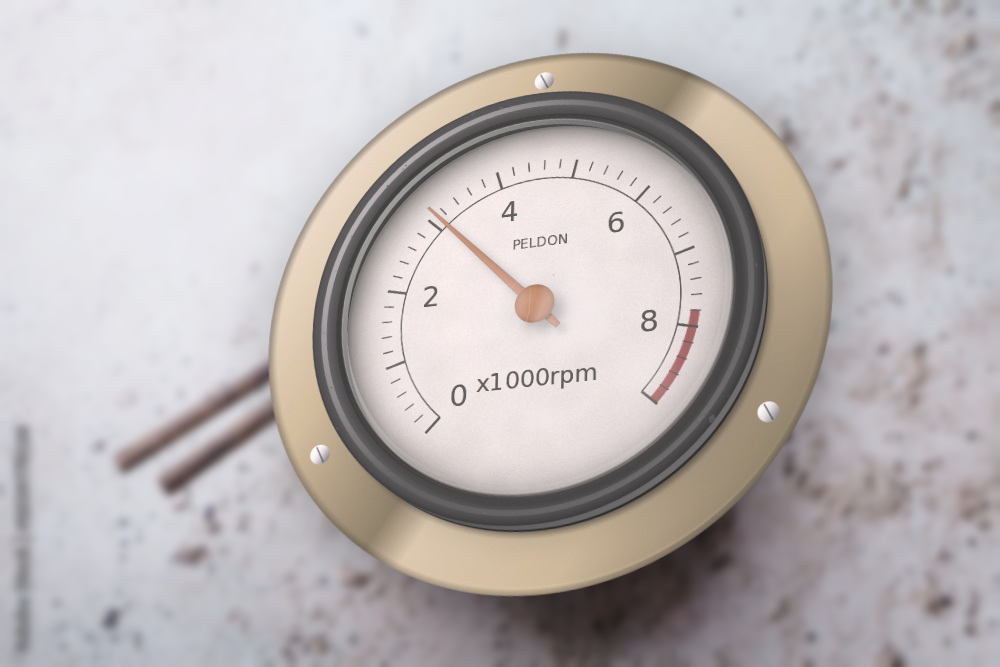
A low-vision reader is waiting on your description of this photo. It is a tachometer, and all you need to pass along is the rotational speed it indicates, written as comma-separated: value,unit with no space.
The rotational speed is 3100,rpm
